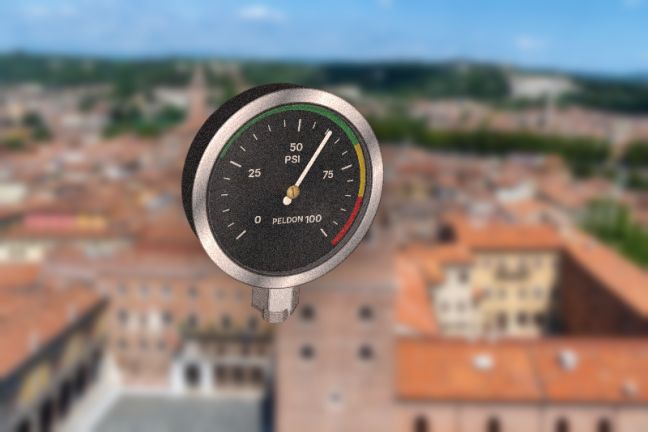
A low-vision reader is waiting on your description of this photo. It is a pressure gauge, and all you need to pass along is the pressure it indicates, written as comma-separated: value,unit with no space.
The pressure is 60,psi
